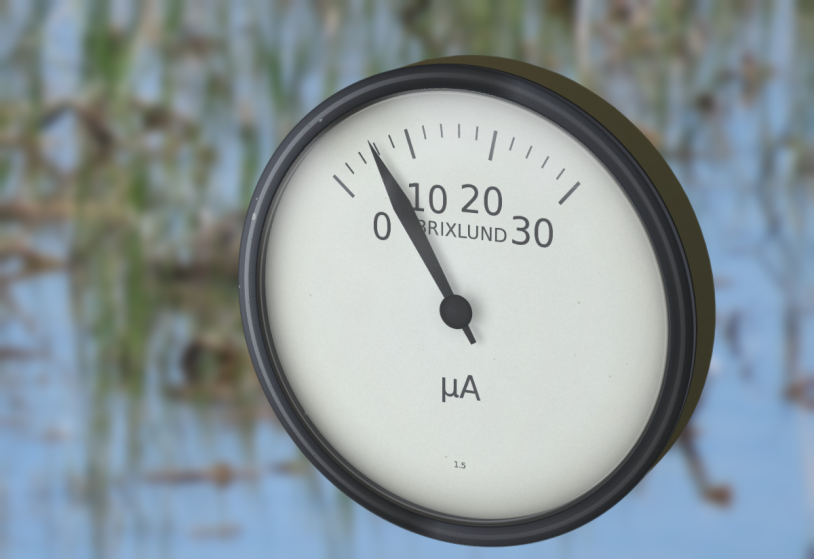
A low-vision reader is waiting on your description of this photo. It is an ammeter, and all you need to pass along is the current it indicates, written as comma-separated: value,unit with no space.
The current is 6,µA
